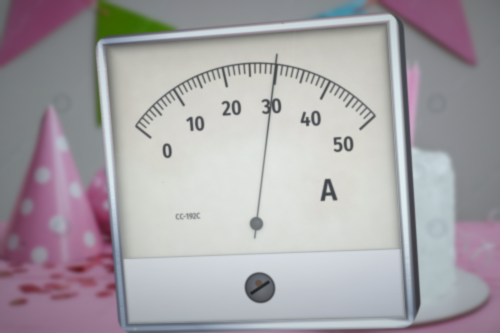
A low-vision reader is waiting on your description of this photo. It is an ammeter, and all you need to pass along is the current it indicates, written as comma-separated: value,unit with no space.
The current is 30,A
